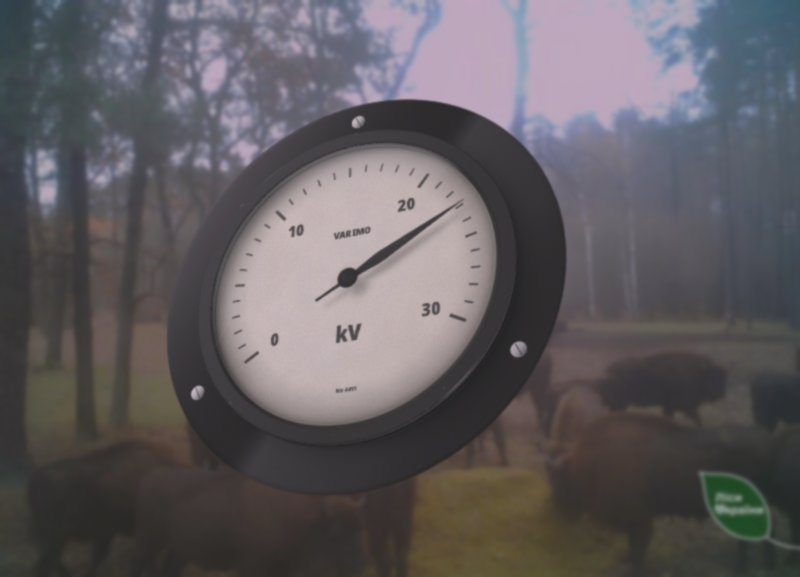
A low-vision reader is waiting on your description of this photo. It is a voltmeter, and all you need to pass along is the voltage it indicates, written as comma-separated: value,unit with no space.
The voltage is 23,kV
